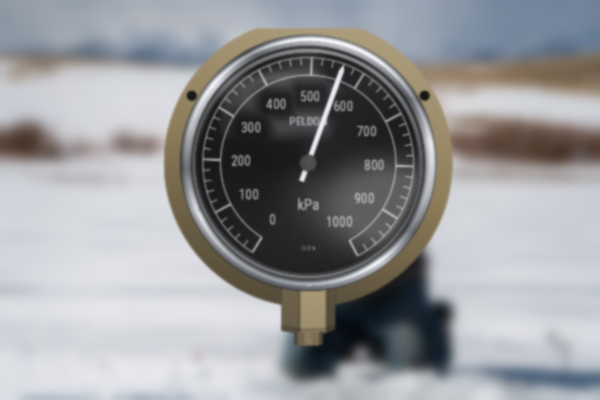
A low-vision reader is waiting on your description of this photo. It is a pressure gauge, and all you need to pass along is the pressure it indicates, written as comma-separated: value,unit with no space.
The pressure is 560,kPa
